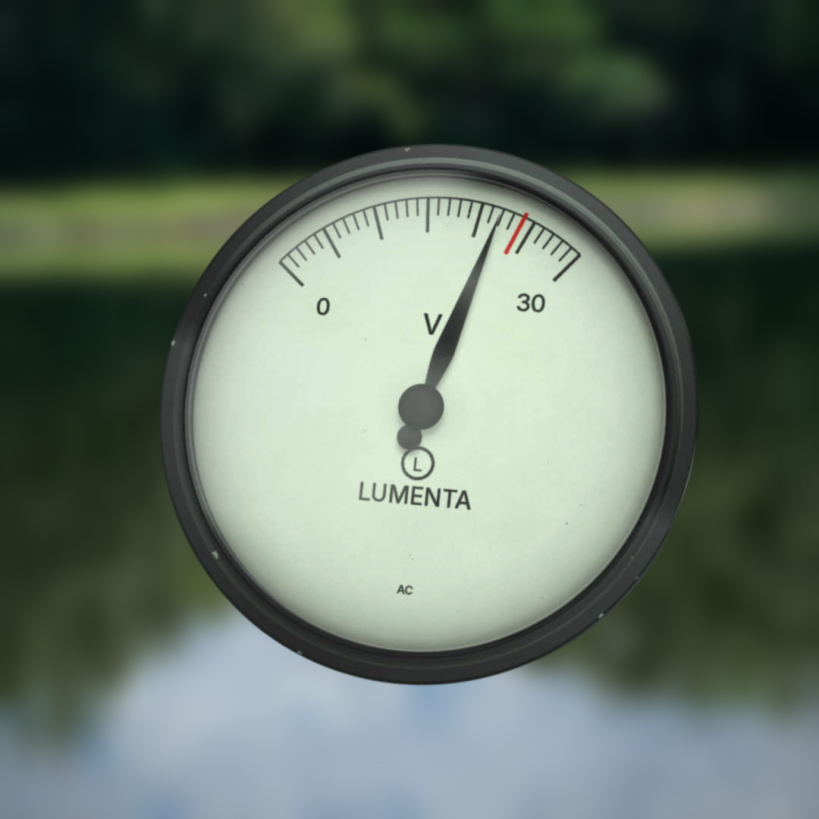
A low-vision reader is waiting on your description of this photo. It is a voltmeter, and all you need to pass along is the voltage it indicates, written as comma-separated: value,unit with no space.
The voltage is 22,V
